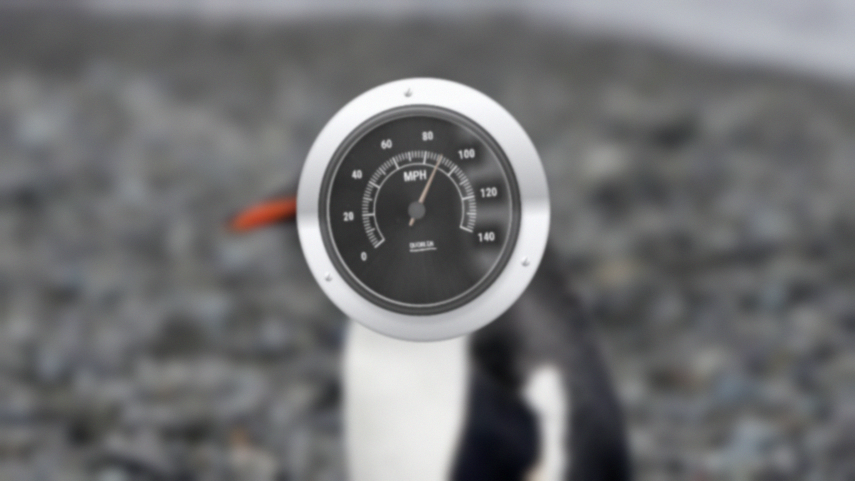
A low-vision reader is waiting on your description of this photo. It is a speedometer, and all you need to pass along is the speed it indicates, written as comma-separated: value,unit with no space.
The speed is 90,mph
